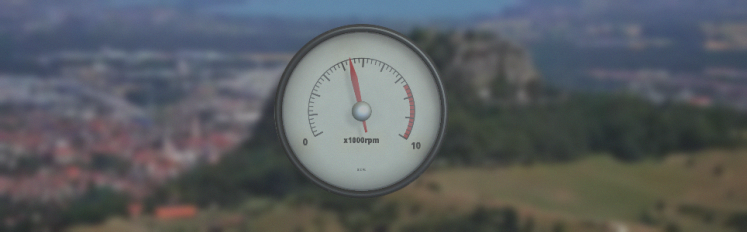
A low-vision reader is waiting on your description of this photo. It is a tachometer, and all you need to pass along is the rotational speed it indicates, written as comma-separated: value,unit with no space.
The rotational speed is 4400,rpm
